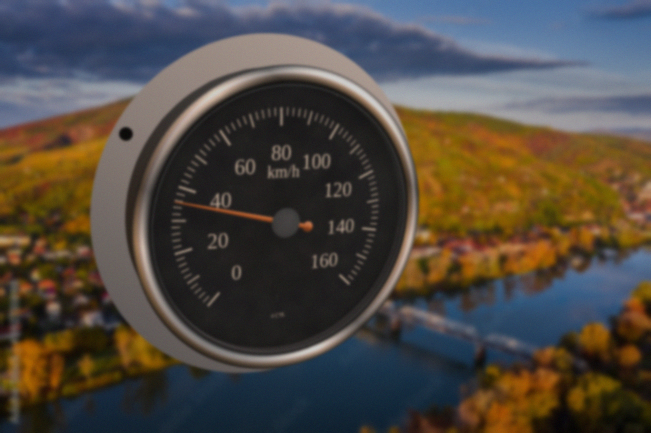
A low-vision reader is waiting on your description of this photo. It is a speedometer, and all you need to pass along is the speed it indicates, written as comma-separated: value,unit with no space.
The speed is 36,km/h
